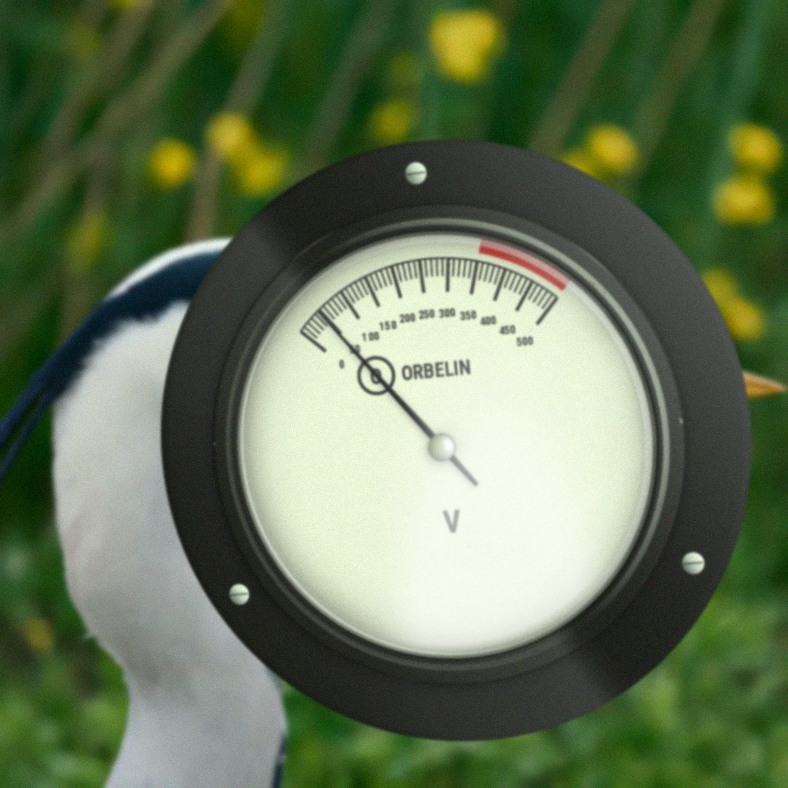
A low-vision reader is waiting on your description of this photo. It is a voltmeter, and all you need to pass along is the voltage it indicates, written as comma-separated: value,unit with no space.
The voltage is 50,V
